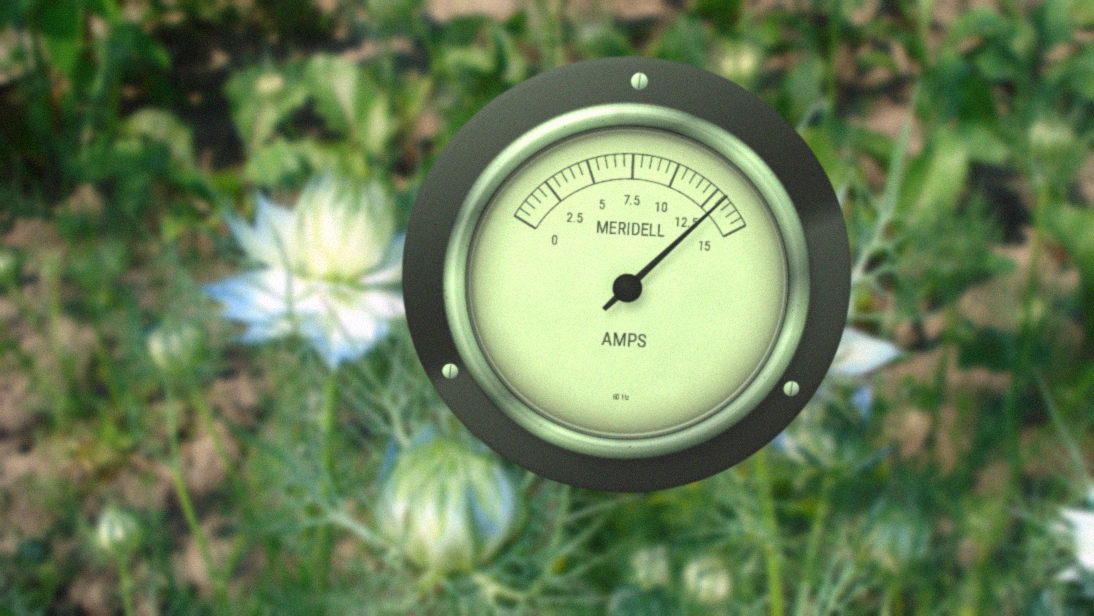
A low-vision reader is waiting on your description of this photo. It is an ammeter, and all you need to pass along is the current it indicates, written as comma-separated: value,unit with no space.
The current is 13,A
